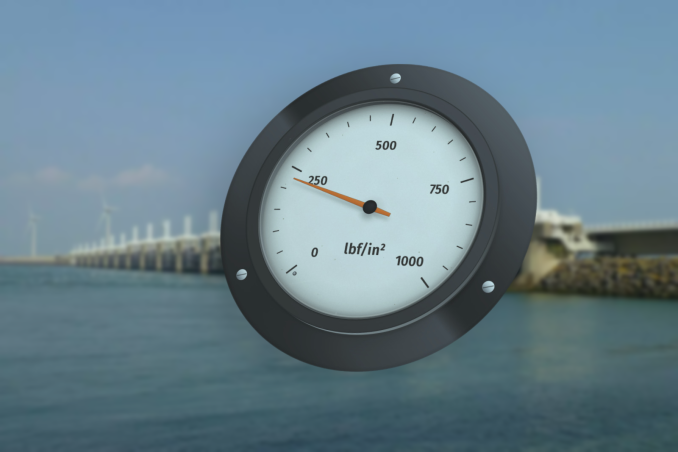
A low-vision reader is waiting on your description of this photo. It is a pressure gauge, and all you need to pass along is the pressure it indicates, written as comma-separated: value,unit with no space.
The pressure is 225,psi
